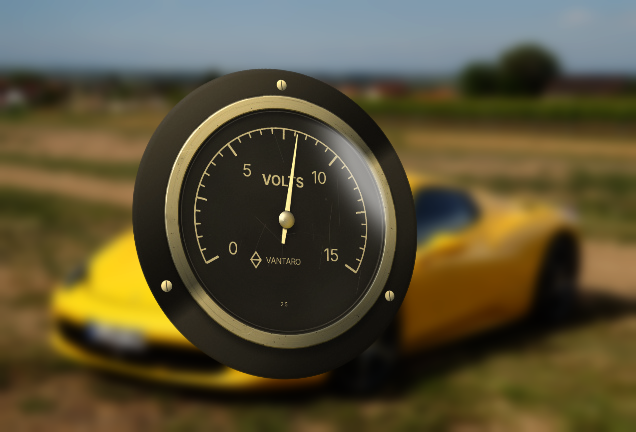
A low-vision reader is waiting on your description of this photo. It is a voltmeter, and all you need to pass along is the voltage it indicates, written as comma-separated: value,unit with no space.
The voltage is 8,V
